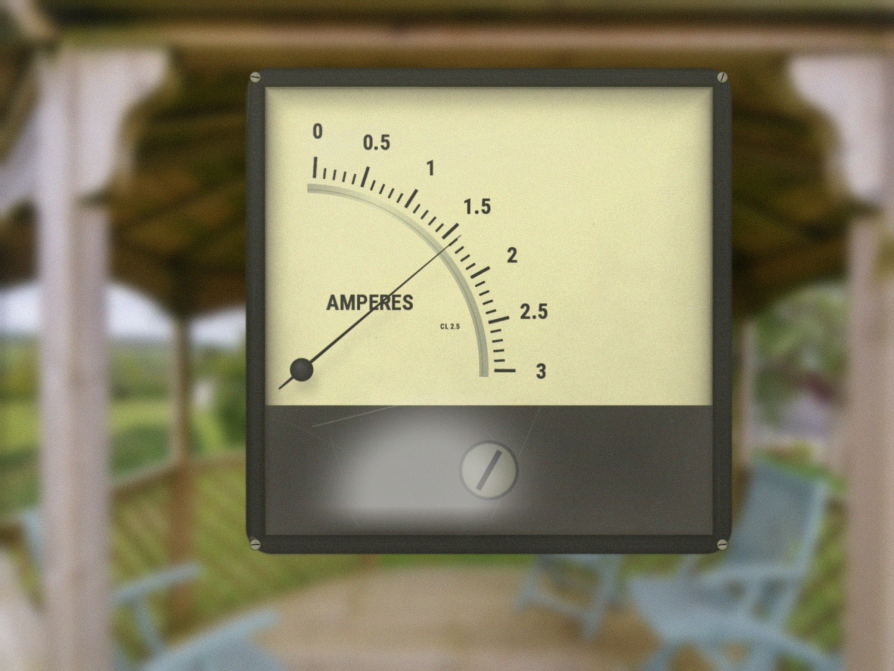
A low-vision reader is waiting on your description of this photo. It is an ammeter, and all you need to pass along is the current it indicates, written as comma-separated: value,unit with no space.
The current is 1.6,A
